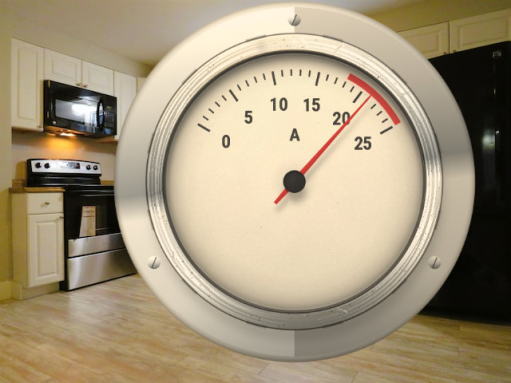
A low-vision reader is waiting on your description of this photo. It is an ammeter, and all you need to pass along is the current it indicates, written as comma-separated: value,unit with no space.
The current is 21,A
